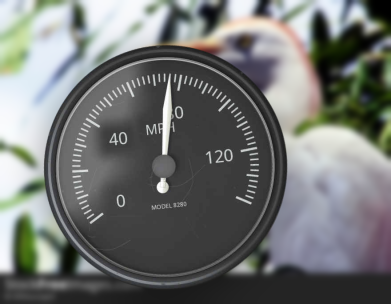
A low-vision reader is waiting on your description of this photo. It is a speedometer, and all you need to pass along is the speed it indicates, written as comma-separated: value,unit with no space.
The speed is 76,mph
